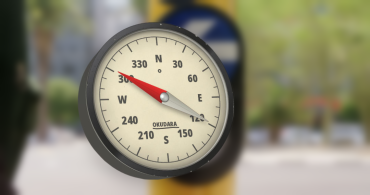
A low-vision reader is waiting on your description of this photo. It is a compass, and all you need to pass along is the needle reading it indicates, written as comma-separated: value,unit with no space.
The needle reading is 300,°
